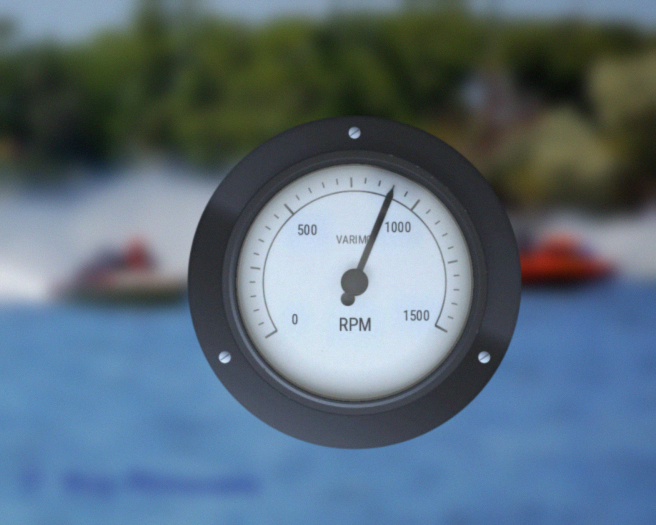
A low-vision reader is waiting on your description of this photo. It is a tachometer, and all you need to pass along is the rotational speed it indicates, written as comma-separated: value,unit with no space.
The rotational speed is 900,rpm
